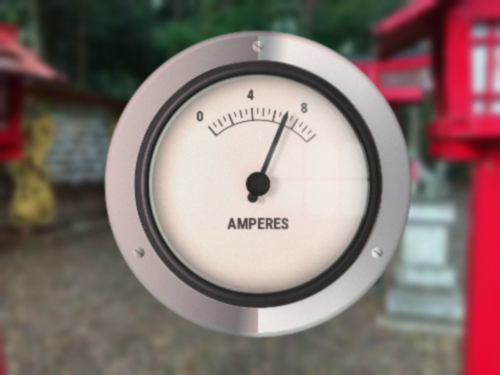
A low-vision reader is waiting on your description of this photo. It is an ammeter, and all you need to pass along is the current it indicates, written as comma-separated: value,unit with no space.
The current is 7,A
